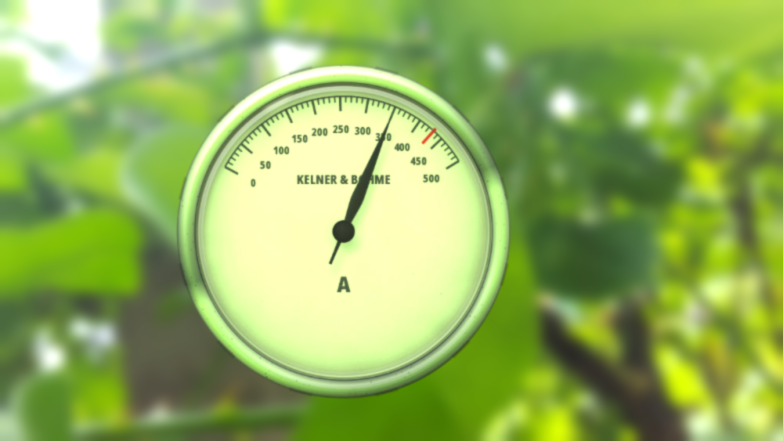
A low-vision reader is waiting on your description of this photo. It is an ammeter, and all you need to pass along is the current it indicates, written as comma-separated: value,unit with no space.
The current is 350,A
